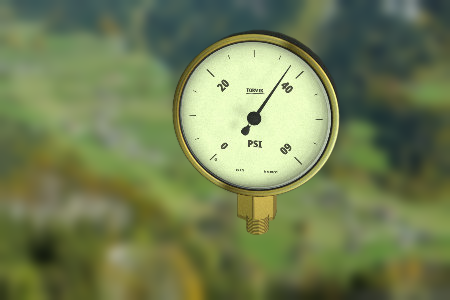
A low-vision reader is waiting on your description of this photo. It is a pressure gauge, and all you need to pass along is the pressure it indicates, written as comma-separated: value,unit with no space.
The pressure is 37.5,psi
